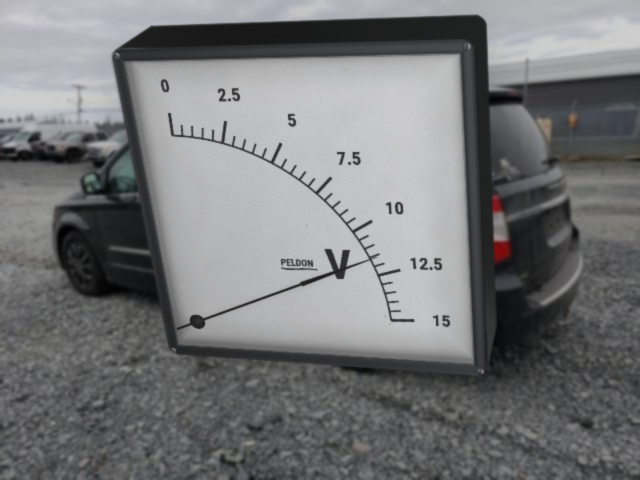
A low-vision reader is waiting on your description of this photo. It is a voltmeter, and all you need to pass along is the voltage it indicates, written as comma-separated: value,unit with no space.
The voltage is 11.5,V
